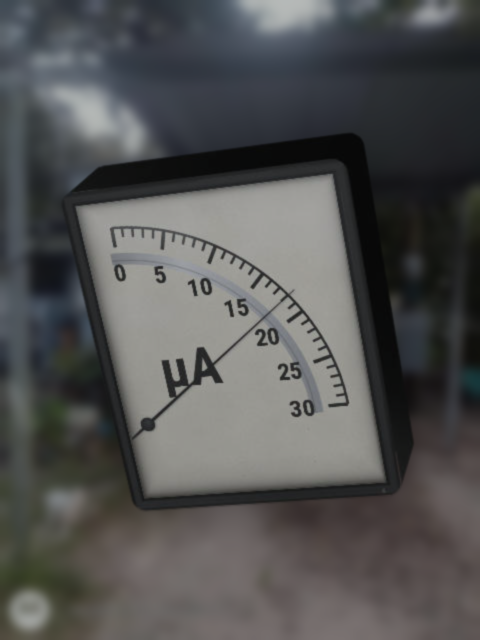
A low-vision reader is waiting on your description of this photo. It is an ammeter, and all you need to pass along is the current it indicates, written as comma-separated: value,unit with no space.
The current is 18,µA
